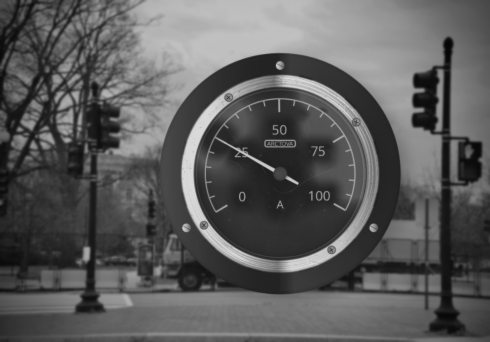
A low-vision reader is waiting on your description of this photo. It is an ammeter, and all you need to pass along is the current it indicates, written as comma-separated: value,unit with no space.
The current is 25,A
